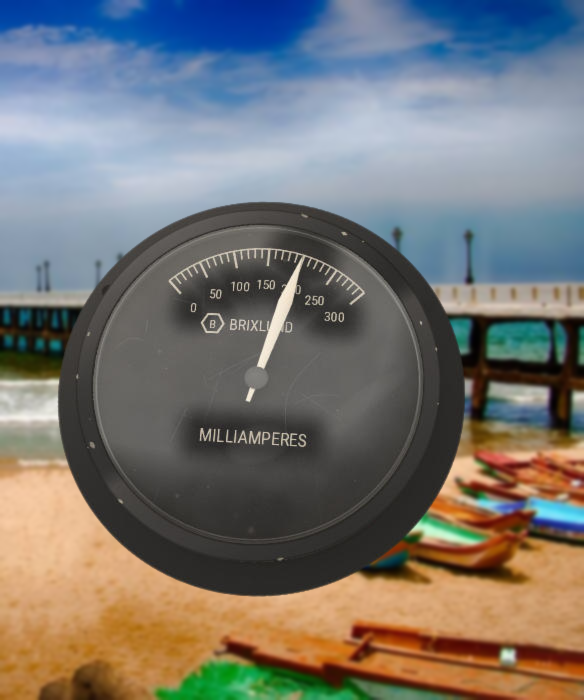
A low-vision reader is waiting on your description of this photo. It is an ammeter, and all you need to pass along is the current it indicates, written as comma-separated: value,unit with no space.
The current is 200,mA
